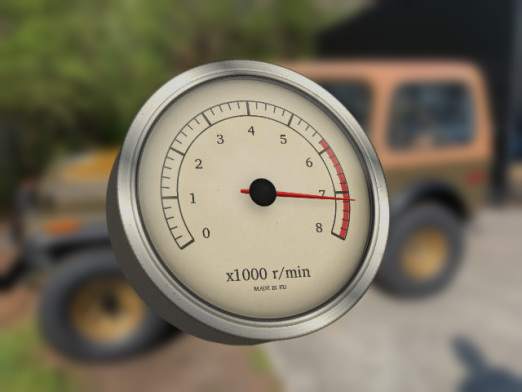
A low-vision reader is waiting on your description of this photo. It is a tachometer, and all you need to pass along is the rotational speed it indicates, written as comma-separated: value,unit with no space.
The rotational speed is 7200,rpm
